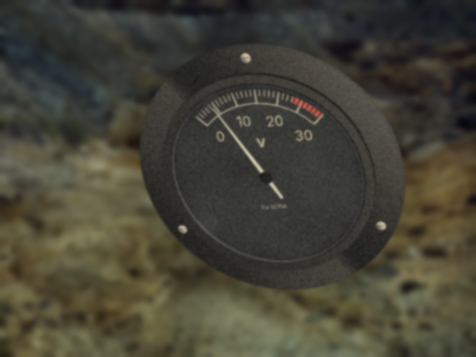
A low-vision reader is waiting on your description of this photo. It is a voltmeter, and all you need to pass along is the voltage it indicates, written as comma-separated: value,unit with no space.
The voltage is 5,V
